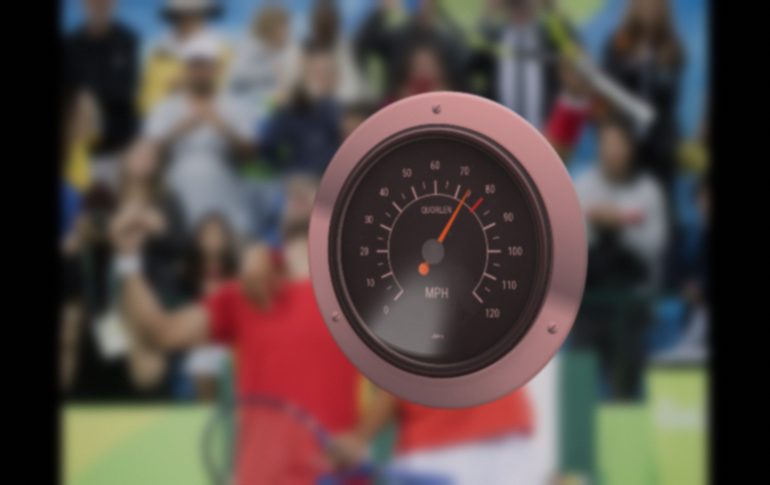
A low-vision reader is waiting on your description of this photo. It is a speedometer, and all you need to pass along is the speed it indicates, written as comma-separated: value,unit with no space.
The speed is 75,mph
